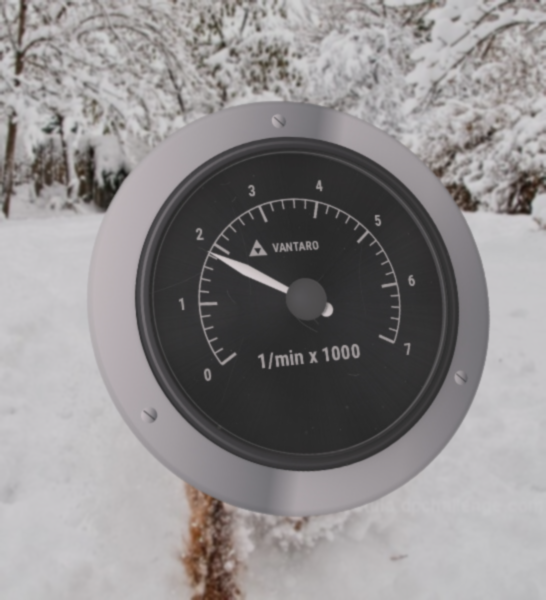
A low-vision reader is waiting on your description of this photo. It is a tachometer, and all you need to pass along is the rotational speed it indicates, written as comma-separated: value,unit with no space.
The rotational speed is 1800,rpm
